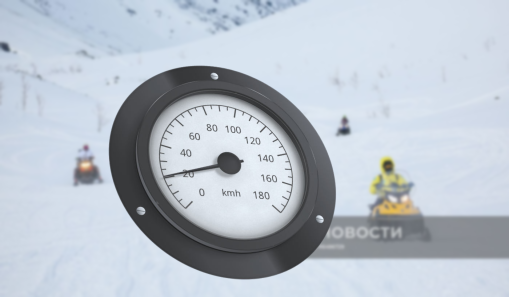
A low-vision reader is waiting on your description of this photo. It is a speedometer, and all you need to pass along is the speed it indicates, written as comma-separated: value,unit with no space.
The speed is 20,km/h
